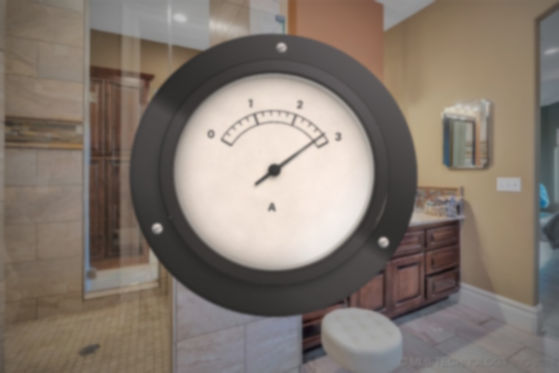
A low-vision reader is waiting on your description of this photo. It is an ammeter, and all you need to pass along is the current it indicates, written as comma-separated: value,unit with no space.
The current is 2.8,A
